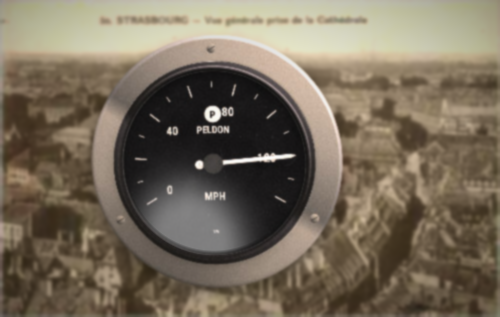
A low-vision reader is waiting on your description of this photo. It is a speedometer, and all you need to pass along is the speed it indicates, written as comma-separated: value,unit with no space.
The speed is 120,mph
